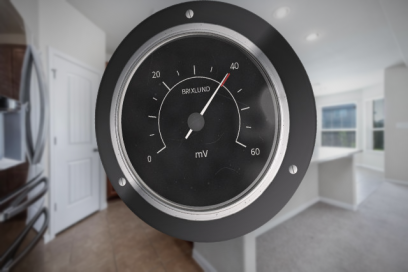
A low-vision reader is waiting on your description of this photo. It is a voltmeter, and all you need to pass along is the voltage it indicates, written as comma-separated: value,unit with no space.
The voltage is 40,mV
